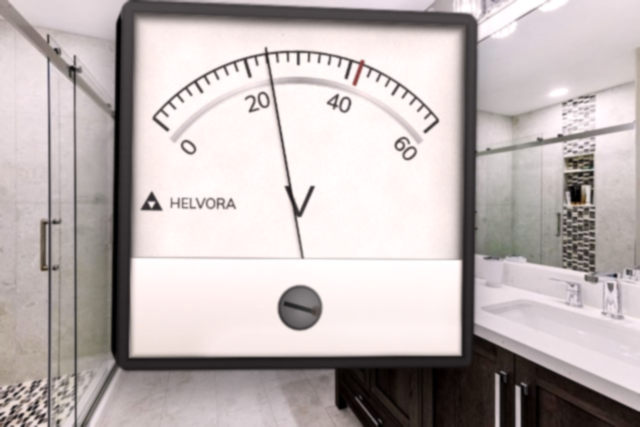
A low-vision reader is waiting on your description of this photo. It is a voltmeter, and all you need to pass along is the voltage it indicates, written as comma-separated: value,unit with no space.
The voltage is 24,V
